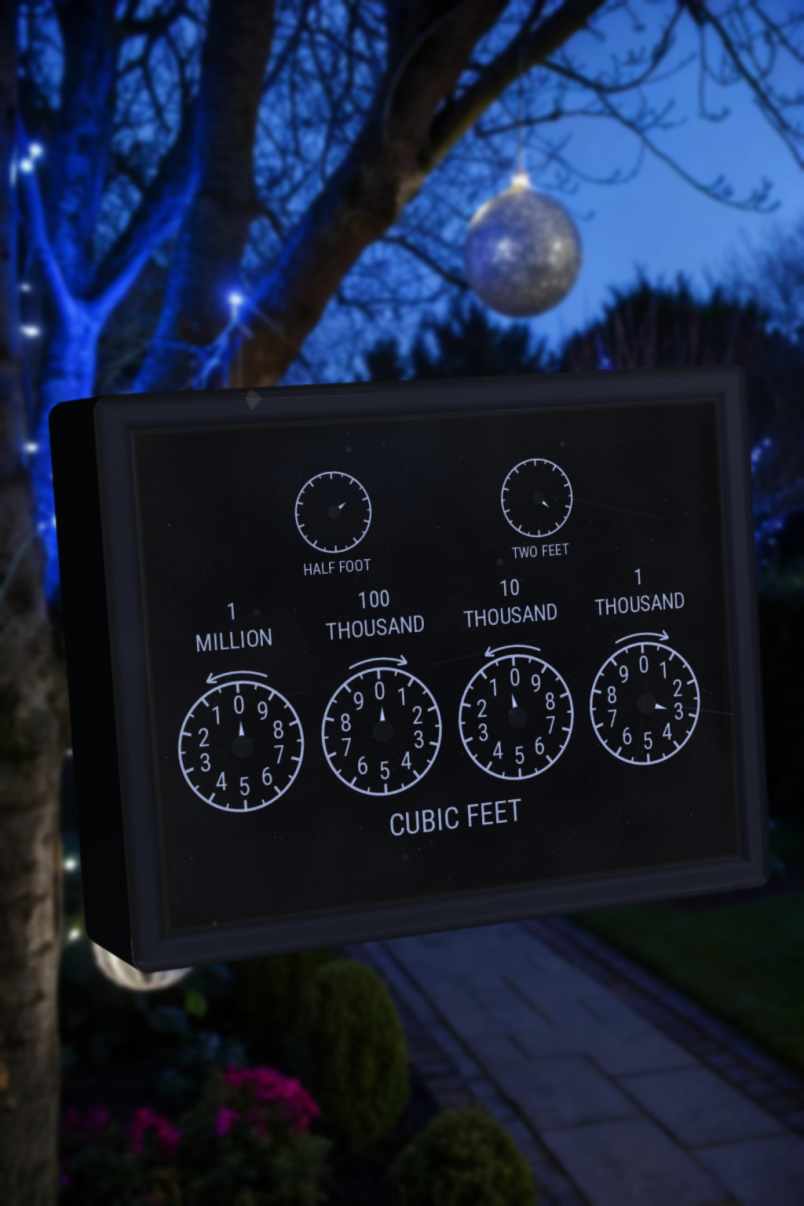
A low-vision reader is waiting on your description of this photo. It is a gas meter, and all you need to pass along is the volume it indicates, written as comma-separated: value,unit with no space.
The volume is 300,ft³
